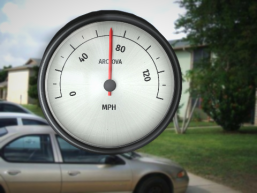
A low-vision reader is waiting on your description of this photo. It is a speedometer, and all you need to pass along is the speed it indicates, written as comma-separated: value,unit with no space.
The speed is 70,mph
